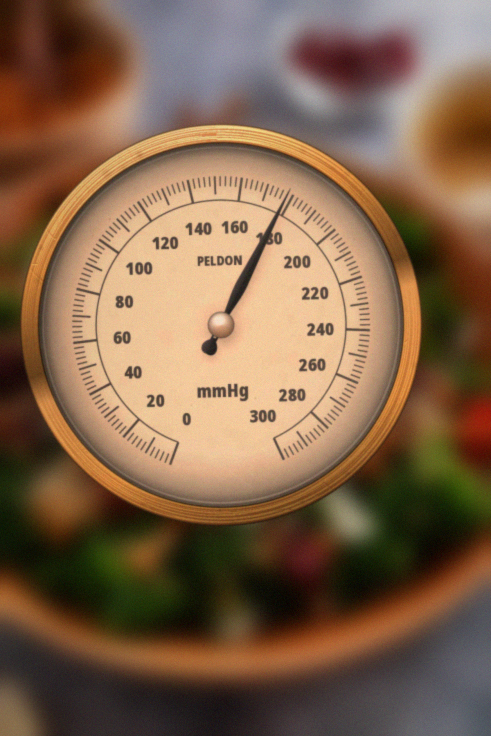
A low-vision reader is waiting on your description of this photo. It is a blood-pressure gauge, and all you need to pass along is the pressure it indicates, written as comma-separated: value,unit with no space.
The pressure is 178,mmHg
